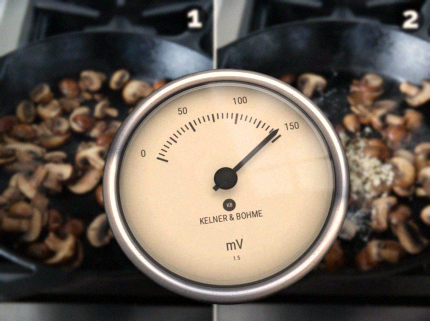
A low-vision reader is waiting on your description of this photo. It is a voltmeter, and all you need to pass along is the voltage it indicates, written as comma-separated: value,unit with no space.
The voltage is 145,mV
